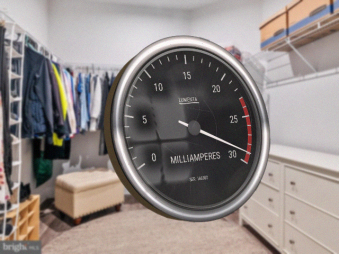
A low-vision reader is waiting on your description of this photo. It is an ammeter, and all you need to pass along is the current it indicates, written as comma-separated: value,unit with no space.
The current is 29,mA
